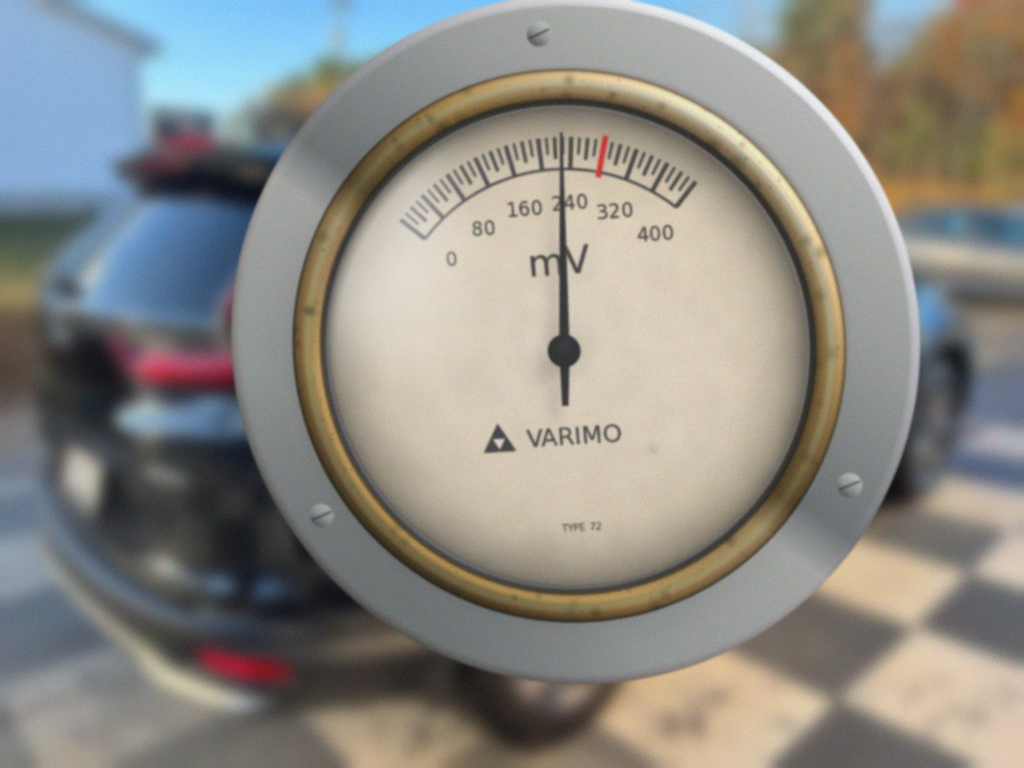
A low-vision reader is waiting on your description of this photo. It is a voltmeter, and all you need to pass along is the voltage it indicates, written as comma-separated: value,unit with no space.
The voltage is 230,mV
